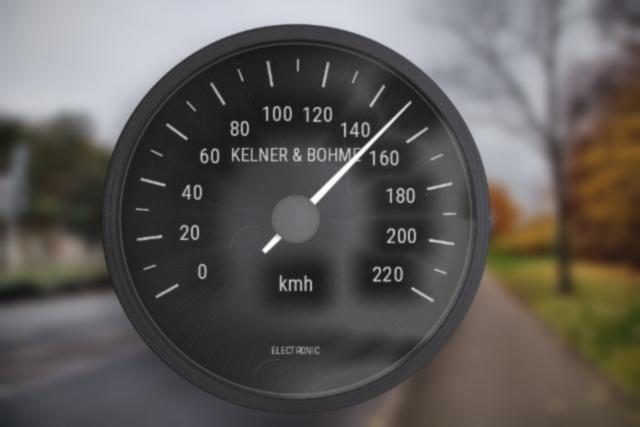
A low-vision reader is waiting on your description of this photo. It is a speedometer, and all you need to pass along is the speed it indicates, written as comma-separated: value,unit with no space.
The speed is 150,km/h
